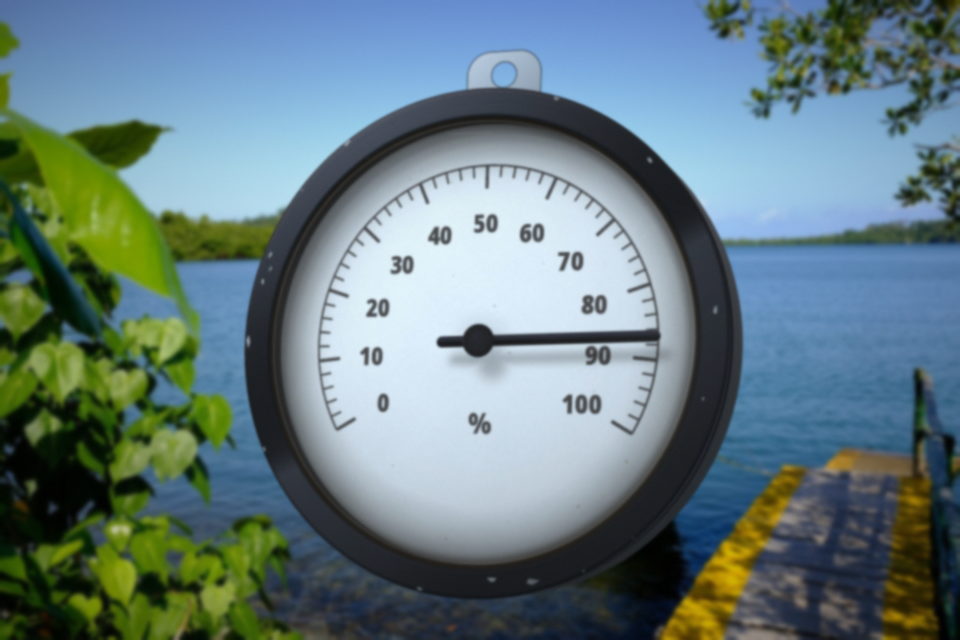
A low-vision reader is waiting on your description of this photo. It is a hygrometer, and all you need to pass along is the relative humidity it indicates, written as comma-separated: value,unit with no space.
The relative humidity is 87,%
